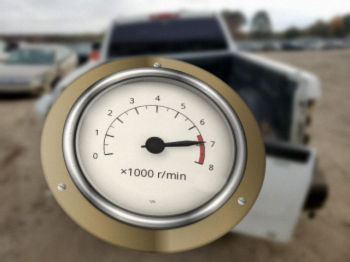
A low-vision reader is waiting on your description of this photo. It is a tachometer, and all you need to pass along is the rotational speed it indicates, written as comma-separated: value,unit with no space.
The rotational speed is 7000,rpm
